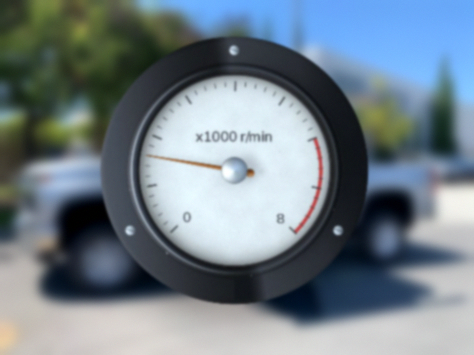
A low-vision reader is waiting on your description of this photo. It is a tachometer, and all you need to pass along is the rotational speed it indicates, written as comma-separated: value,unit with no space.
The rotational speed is 1600,rpm
